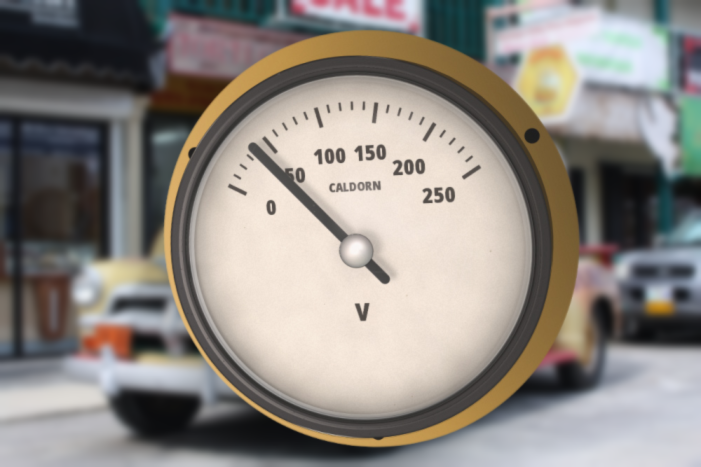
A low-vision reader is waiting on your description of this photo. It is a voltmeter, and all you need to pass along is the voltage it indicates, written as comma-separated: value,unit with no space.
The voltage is 40,V
